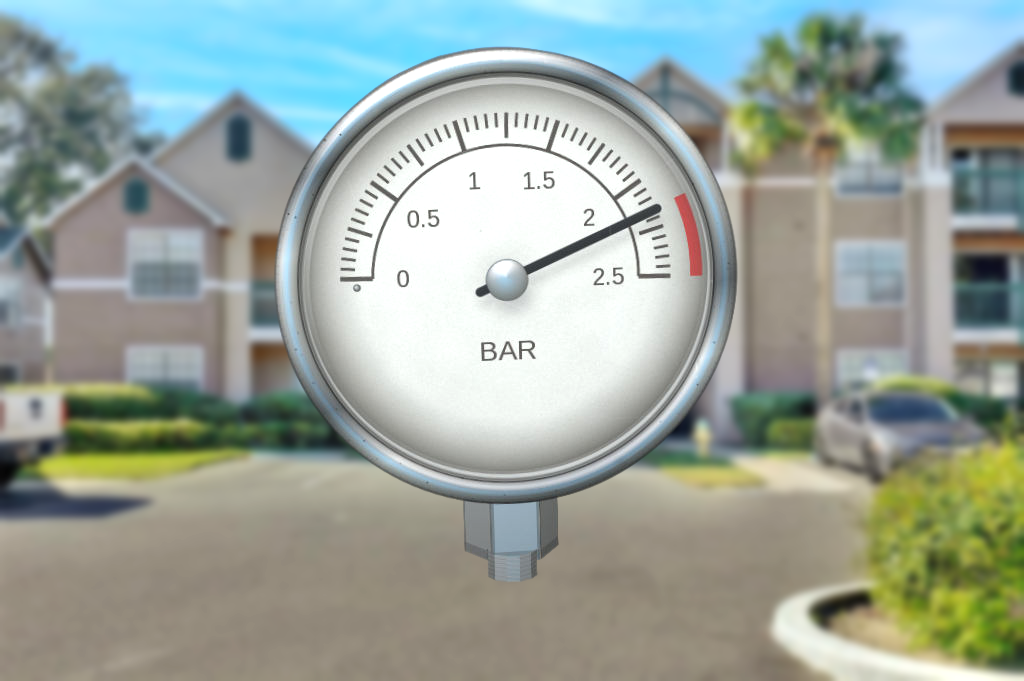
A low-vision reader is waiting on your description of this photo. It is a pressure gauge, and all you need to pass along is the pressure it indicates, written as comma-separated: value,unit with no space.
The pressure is 2.15,bar
